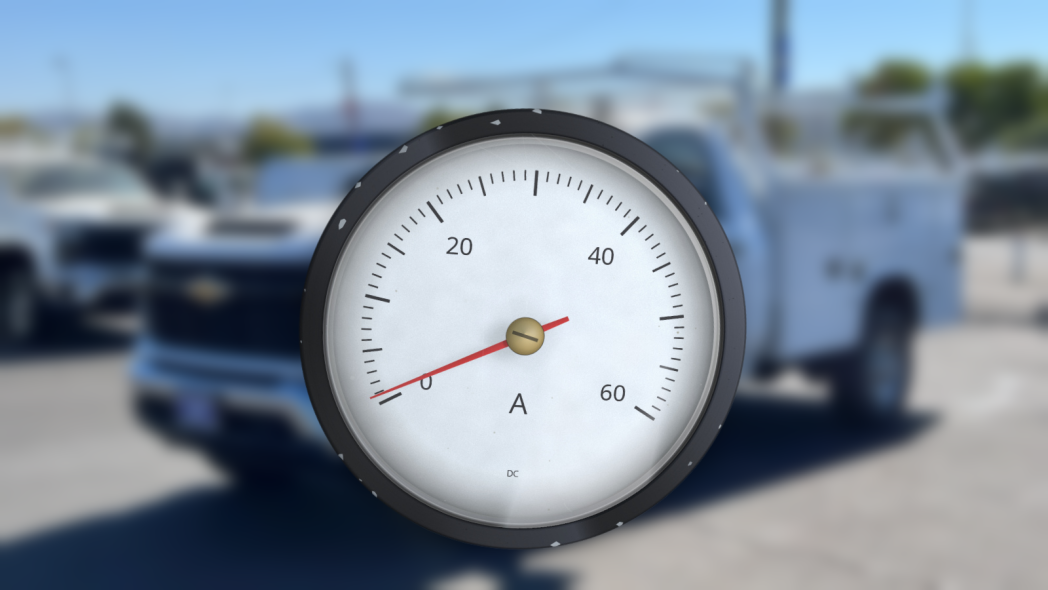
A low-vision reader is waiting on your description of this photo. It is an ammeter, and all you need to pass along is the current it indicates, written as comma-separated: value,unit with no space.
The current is 1,A
